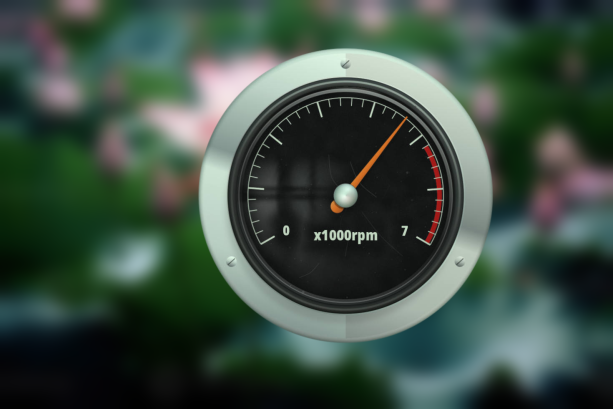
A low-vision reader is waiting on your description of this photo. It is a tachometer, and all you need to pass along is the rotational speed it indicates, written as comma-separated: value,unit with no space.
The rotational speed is 4600,rpm
